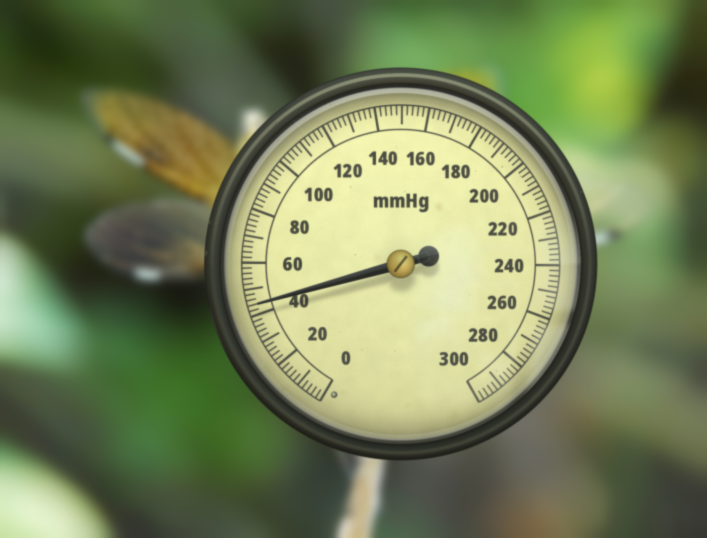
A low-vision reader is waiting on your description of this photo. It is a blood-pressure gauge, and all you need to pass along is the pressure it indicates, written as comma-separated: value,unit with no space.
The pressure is 44,mmHg
